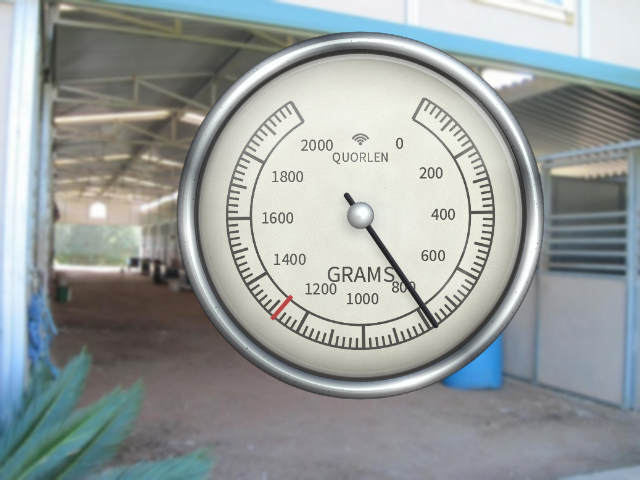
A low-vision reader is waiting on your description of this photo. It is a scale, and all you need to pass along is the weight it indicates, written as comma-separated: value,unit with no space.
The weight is 780,g
